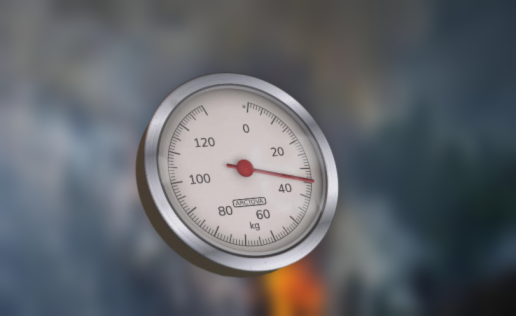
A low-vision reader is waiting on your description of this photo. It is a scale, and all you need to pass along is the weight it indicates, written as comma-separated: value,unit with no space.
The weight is 35,kg
